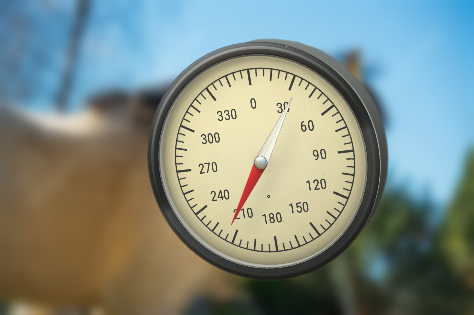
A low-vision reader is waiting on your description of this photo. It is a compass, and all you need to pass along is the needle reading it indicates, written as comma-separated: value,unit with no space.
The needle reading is 215,°
